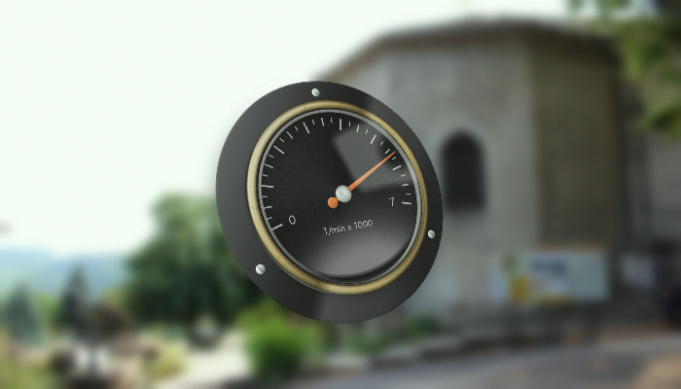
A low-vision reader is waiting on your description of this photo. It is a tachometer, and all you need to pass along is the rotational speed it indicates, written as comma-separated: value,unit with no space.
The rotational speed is 5625,rpm
